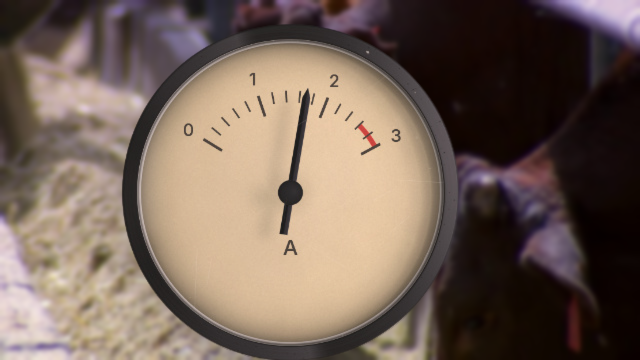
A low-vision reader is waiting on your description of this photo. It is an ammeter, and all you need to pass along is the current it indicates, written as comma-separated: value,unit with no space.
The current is 1.7,A
